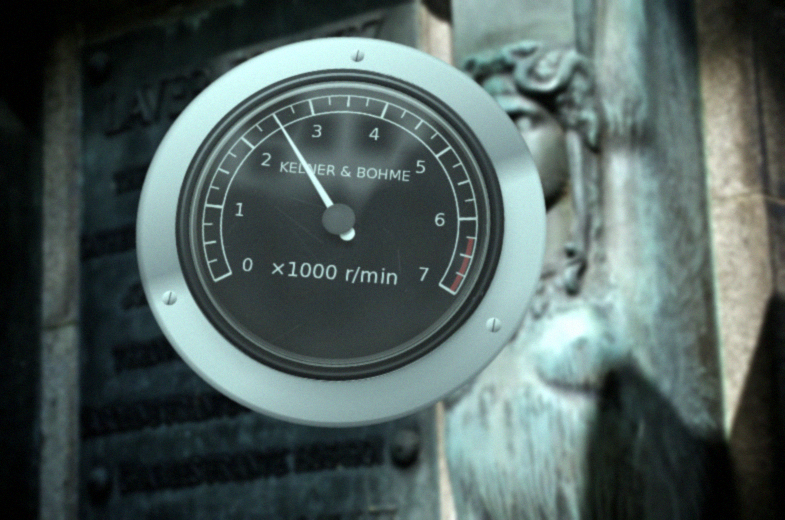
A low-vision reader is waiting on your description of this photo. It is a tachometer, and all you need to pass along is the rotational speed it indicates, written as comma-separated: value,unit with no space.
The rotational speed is 2500,rpm
